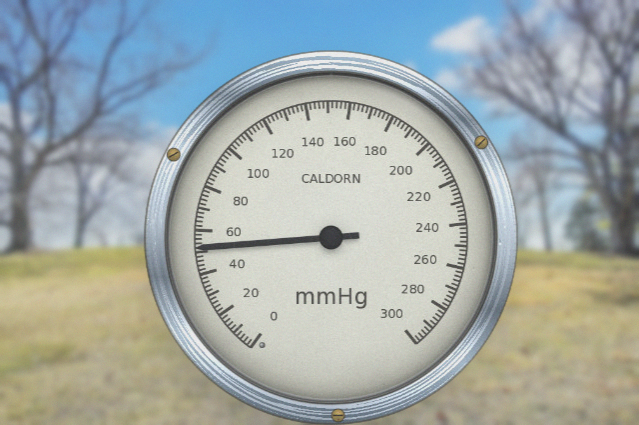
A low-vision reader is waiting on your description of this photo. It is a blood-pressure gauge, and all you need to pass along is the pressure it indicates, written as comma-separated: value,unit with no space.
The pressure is 52,mmHg
